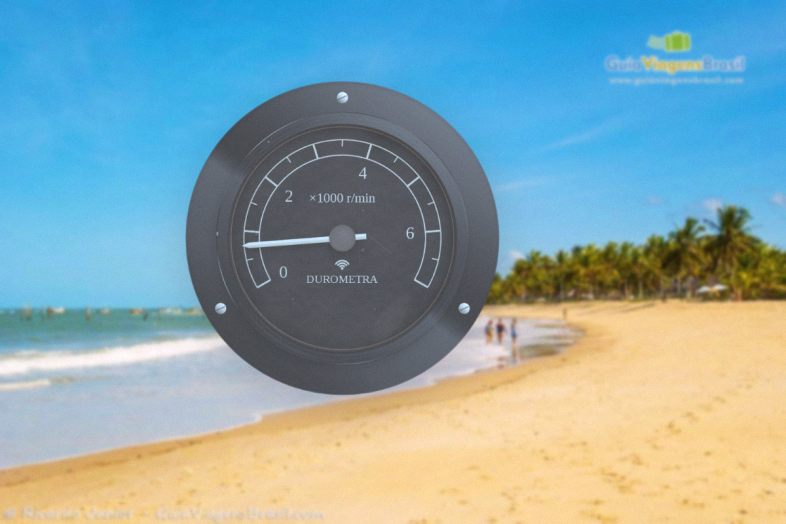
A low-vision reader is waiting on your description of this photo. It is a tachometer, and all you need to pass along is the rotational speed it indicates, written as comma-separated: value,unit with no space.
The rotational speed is 750,rpm
